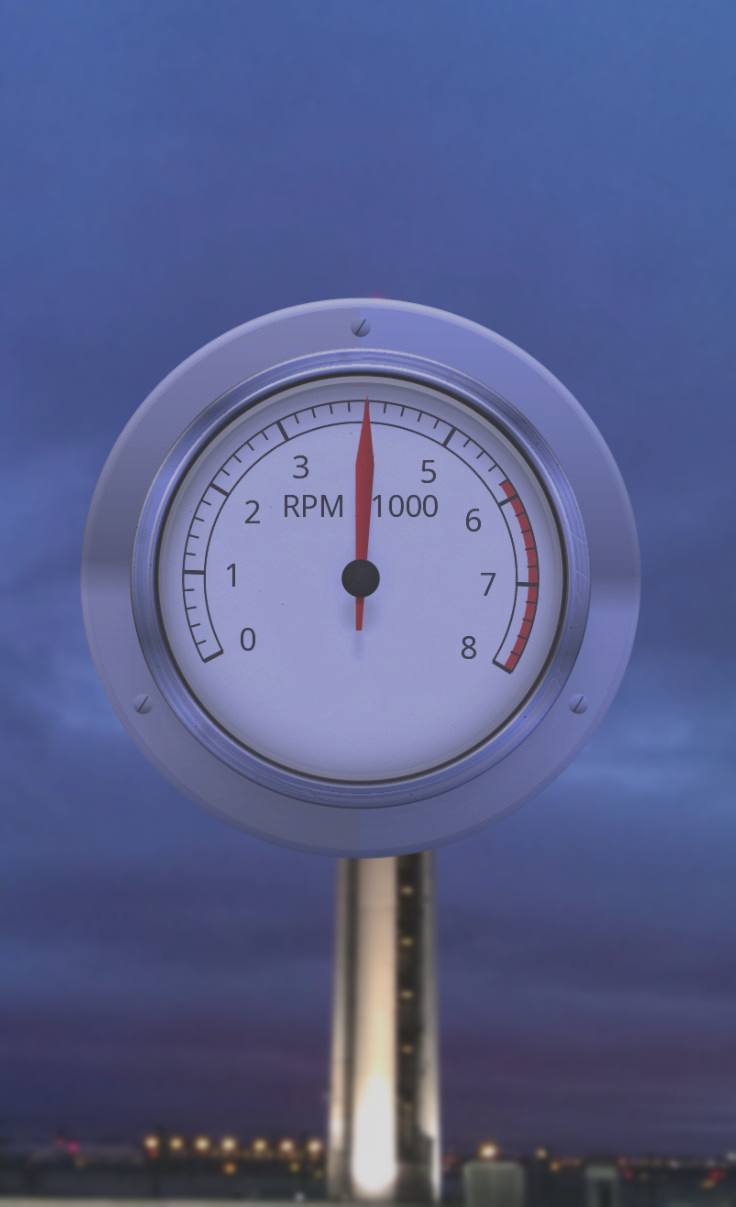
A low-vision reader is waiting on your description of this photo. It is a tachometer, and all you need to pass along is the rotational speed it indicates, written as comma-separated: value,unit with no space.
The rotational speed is 4000,rpm
